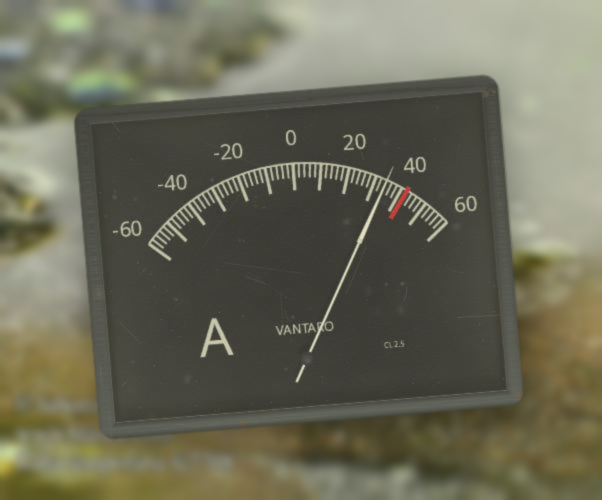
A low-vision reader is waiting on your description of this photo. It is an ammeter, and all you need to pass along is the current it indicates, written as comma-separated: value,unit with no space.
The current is 34,A
